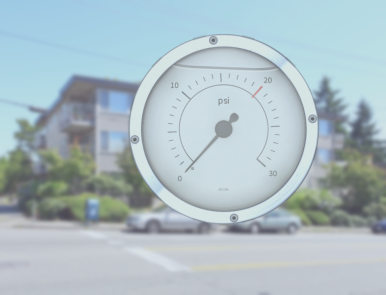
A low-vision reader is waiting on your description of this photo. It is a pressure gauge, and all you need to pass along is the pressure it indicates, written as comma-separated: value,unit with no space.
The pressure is 0,psi
